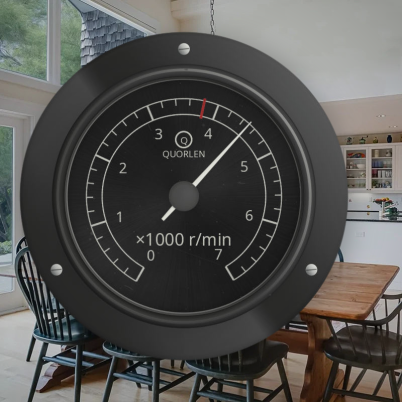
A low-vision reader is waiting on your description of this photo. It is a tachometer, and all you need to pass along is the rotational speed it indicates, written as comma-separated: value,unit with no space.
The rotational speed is 4500,rpm
